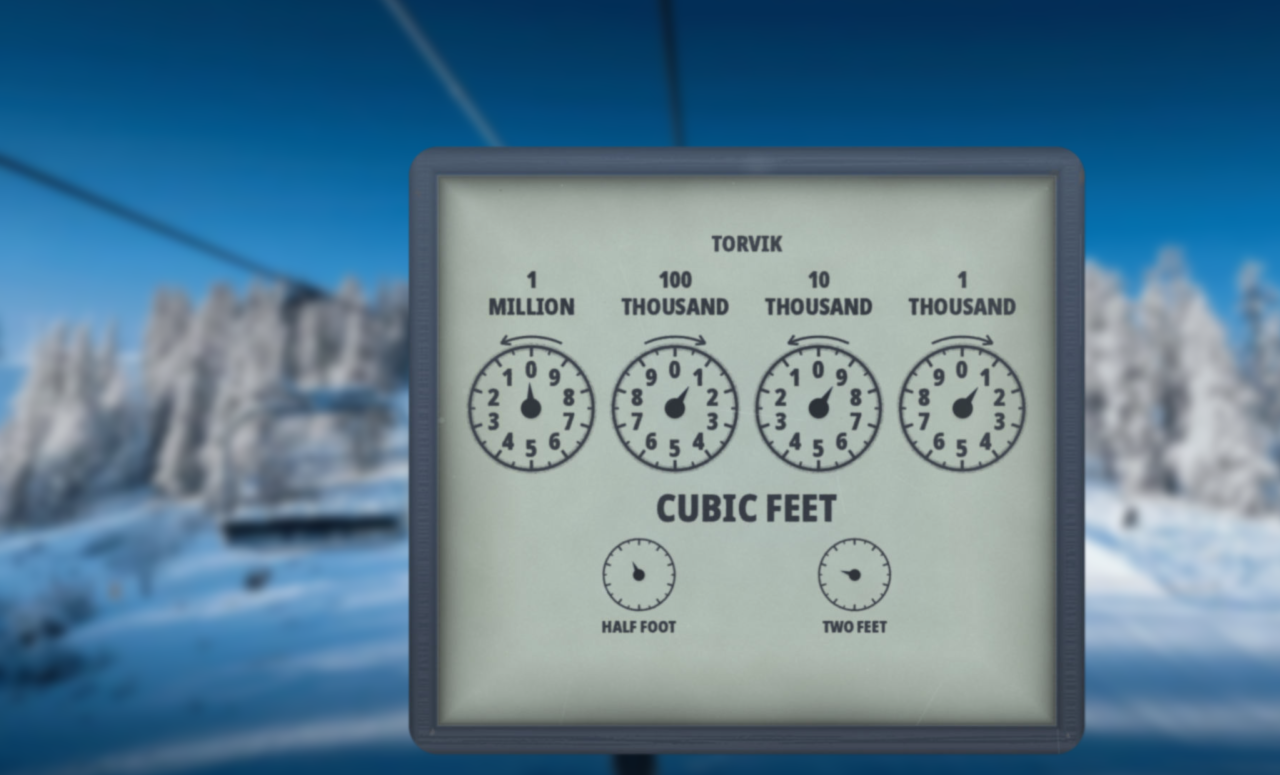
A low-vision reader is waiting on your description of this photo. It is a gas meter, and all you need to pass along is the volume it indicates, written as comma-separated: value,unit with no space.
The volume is 9100,ft³
